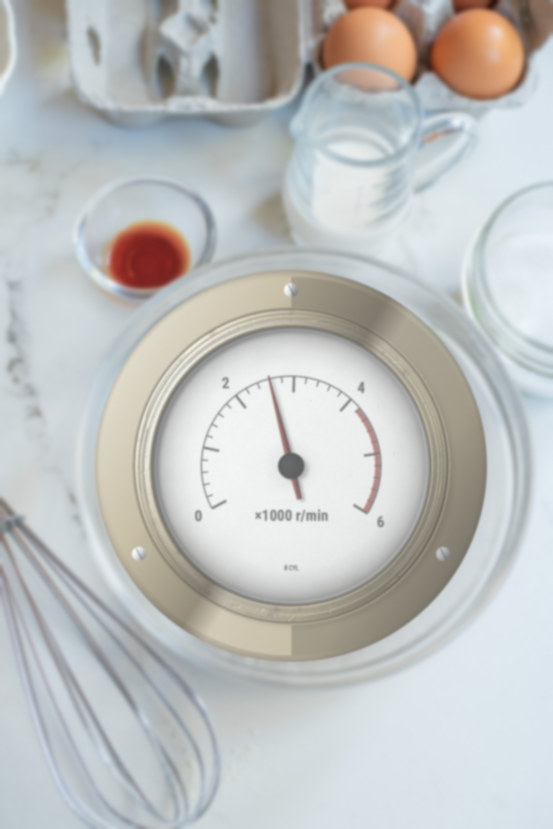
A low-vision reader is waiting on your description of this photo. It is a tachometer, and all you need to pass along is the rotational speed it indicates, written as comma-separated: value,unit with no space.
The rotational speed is 2600,rpm
